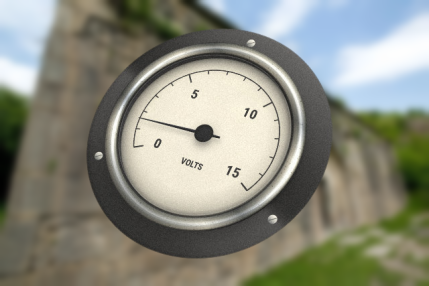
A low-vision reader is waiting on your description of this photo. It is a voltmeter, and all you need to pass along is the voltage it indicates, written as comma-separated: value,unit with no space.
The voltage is 1.5,V
